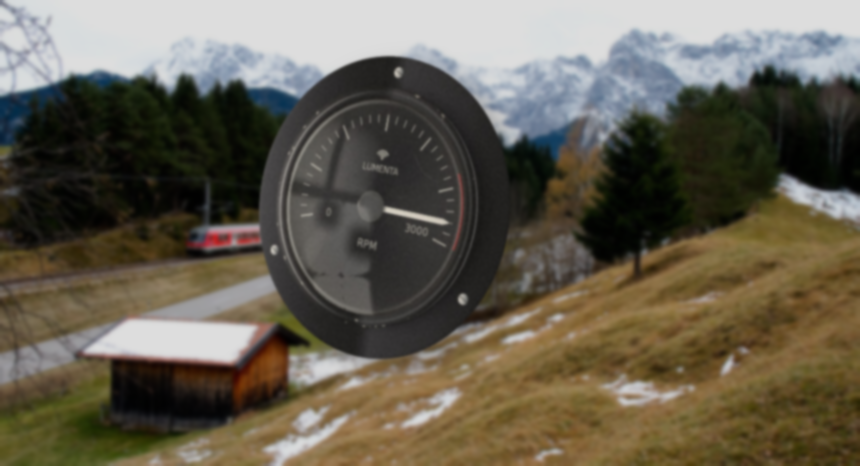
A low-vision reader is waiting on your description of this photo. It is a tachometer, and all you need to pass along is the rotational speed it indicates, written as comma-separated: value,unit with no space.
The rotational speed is 2800,rpm
